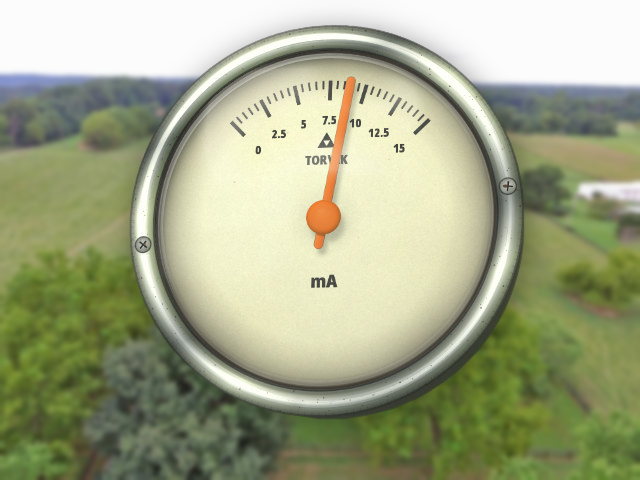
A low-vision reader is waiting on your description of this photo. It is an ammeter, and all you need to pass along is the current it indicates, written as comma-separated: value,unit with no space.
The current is 9,mA
